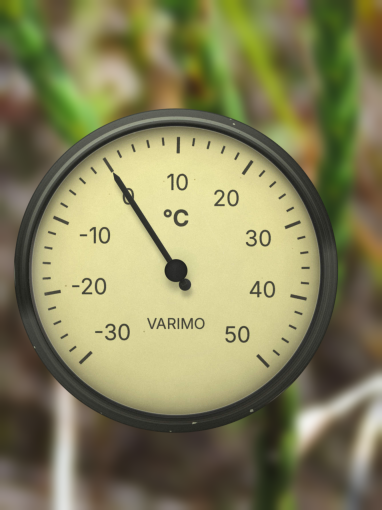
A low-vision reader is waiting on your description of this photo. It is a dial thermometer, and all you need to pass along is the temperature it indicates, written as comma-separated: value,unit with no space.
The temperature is 0,°C
